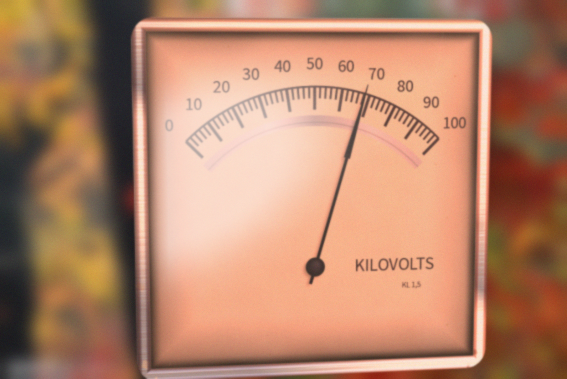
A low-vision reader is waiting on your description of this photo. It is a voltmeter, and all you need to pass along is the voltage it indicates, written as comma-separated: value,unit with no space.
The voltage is 68,kV
